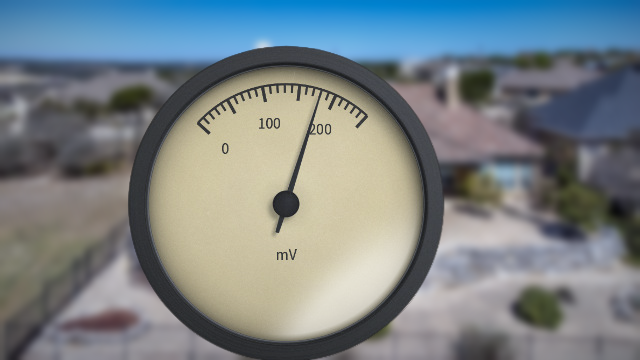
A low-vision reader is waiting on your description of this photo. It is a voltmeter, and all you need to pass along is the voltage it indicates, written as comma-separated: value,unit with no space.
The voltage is 180,mV
